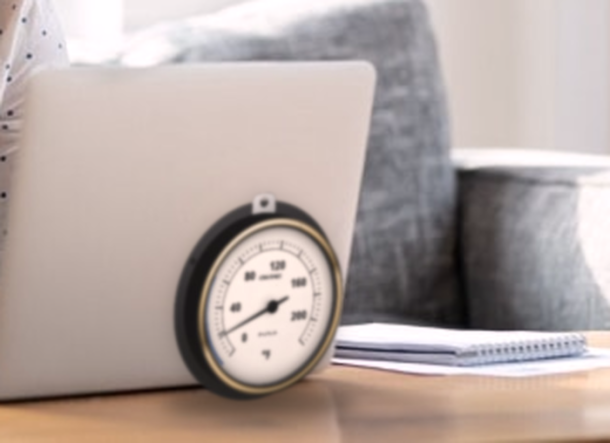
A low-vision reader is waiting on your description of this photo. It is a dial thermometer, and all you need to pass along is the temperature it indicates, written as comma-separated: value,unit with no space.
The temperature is 20,°F
